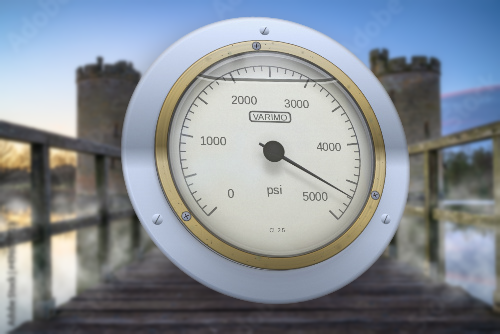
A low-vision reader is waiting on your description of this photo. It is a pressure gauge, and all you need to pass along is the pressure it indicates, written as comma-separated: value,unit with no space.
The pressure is 4700,psi
